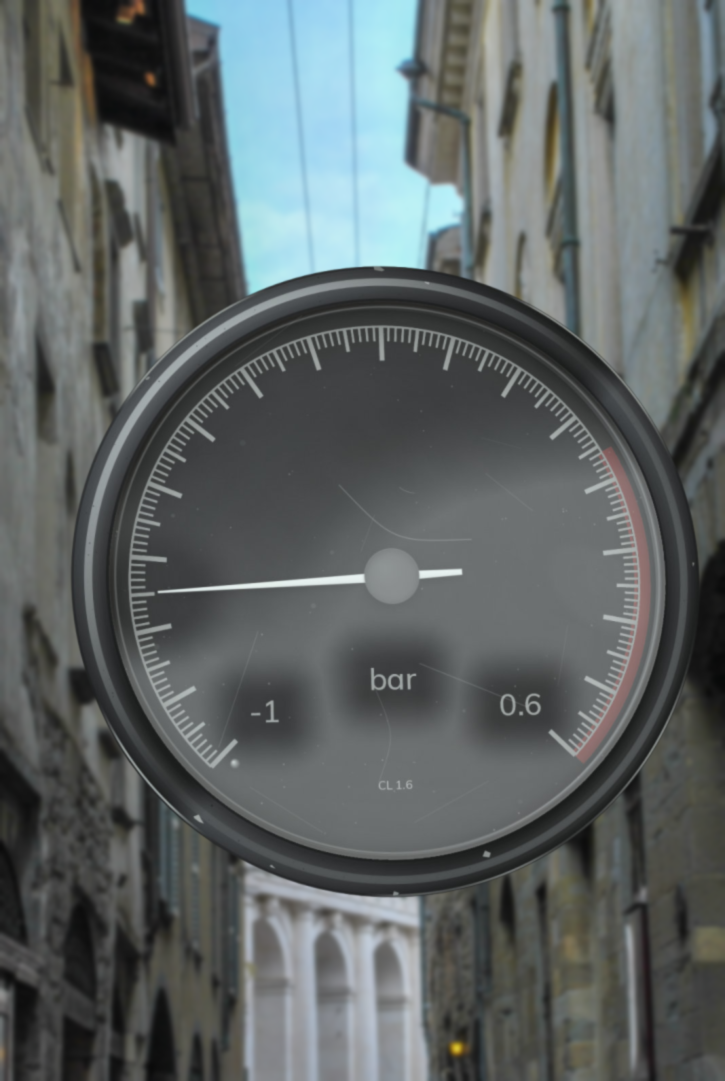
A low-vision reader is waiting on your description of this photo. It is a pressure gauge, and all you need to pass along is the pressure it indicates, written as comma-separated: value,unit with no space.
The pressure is -0.75,bar
